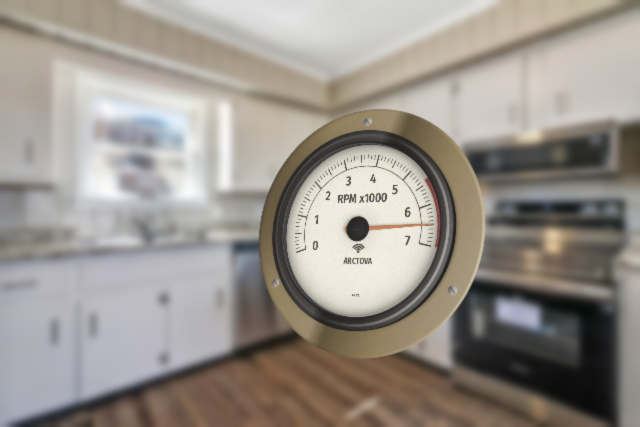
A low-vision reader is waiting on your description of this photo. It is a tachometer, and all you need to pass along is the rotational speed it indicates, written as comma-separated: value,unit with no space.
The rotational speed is 6500,rpm
